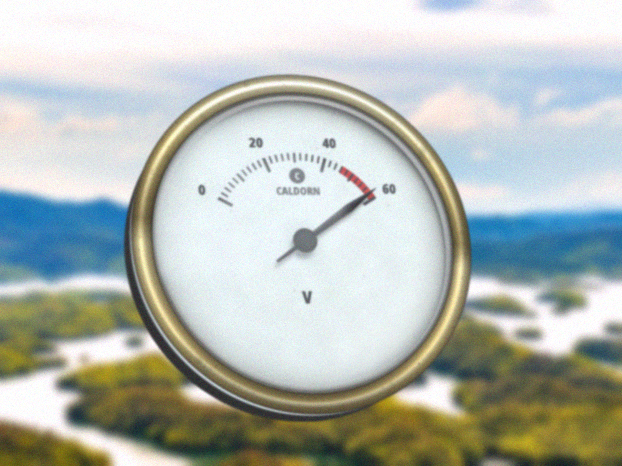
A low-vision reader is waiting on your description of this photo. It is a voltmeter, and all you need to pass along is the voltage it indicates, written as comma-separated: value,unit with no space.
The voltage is 58,V
